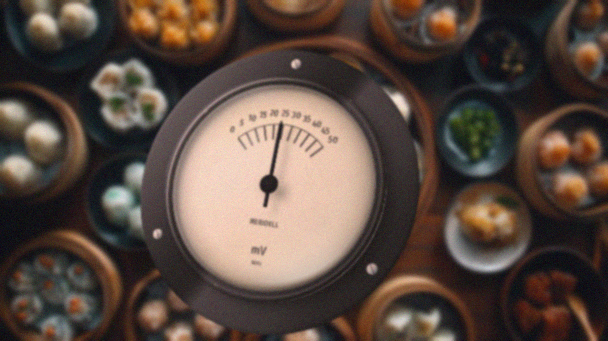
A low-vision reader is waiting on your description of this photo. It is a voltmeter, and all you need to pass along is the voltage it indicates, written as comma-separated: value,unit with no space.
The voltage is 25,mV
